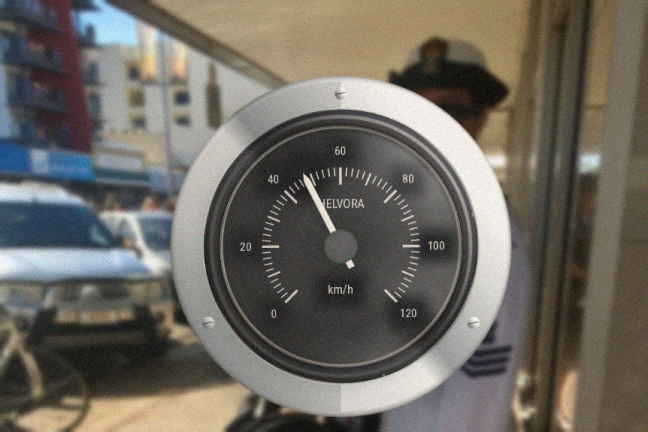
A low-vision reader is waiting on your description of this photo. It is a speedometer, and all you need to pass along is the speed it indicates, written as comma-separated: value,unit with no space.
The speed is 48,km/h
